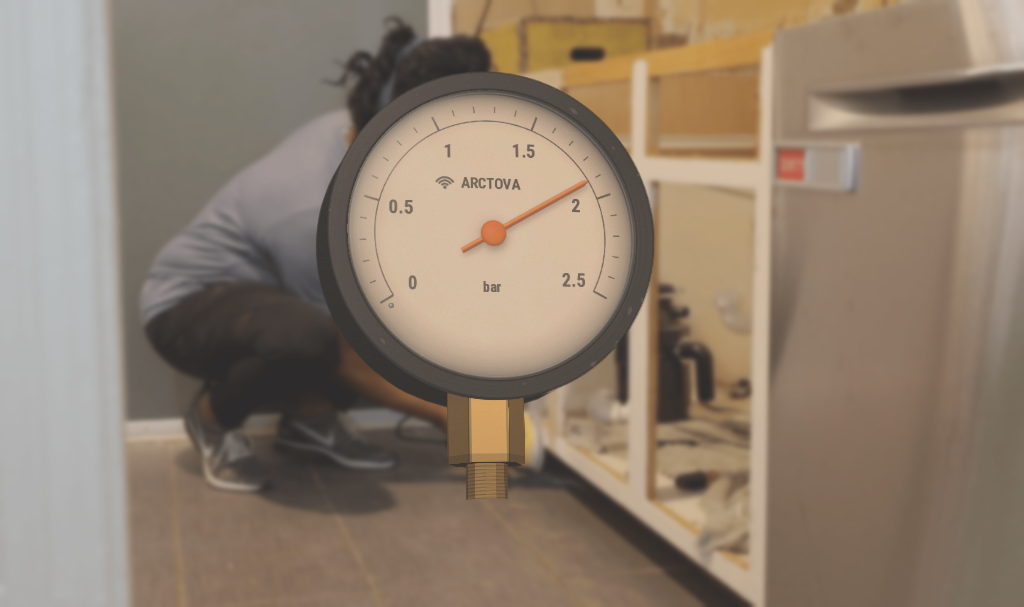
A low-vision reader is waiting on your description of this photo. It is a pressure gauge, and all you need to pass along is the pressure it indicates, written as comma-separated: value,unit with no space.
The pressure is 1.9,bar
